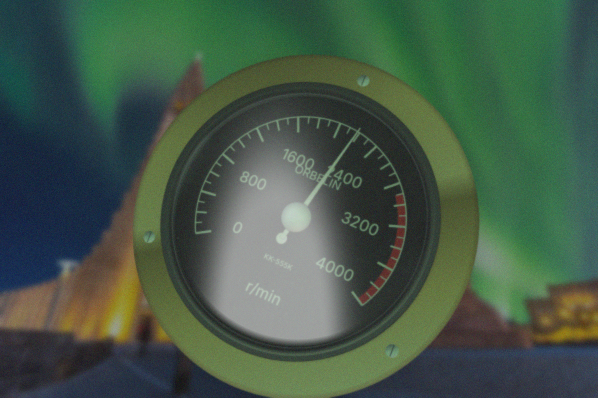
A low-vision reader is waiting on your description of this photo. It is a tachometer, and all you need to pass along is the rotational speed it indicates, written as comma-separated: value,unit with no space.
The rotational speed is 2200,rpm
